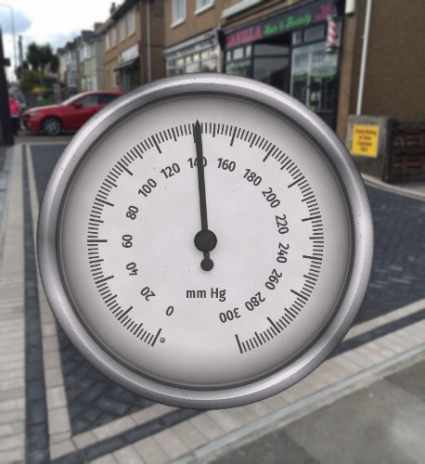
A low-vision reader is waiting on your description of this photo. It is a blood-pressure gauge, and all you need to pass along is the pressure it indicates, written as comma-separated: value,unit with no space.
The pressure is 142,mmHg
